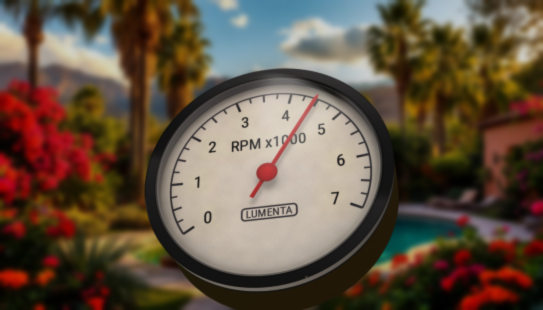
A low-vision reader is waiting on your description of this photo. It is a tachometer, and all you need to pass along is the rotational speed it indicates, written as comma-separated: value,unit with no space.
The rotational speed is 4500,rpm
